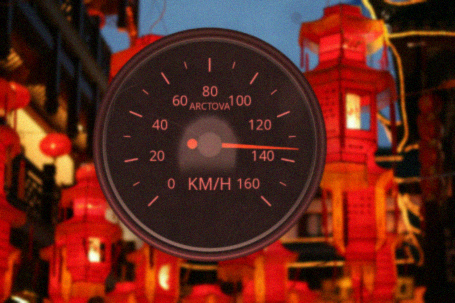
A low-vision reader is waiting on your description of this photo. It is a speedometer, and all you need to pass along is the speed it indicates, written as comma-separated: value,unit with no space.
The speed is 135,km/h
